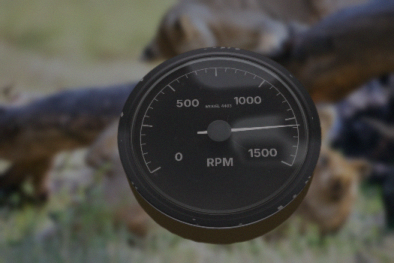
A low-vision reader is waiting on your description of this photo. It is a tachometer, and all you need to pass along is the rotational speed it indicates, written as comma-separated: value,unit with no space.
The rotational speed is 1300,rpm
